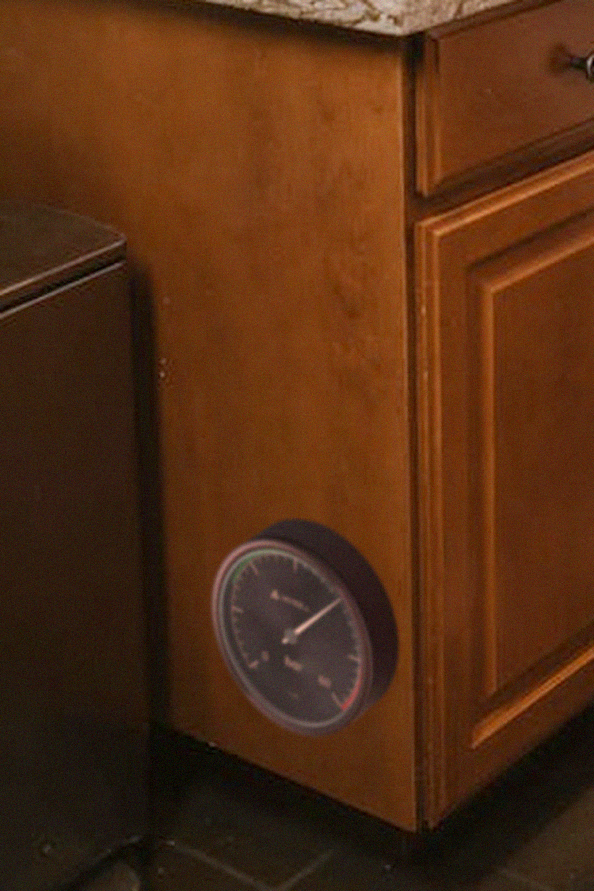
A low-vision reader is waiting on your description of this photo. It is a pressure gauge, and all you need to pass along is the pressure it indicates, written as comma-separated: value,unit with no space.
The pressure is 40,bar
